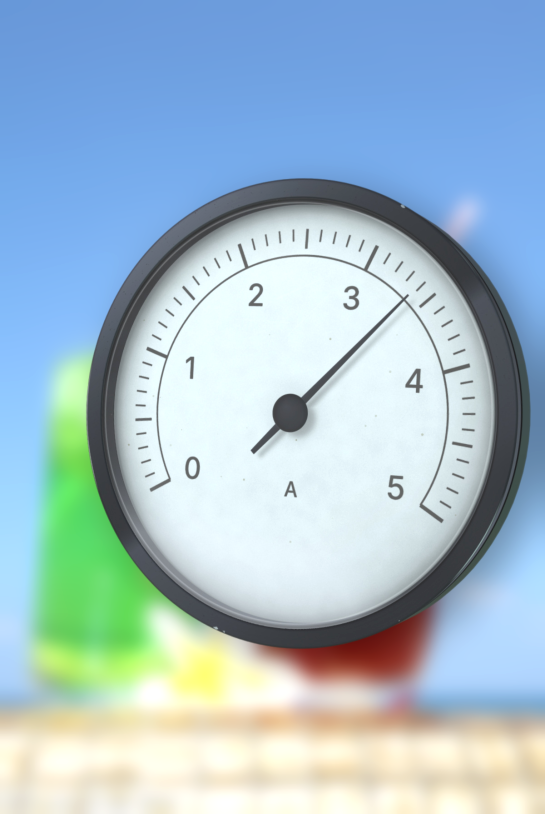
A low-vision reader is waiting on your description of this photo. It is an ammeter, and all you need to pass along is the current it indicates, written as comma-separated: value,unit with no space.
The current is 3.4,A
